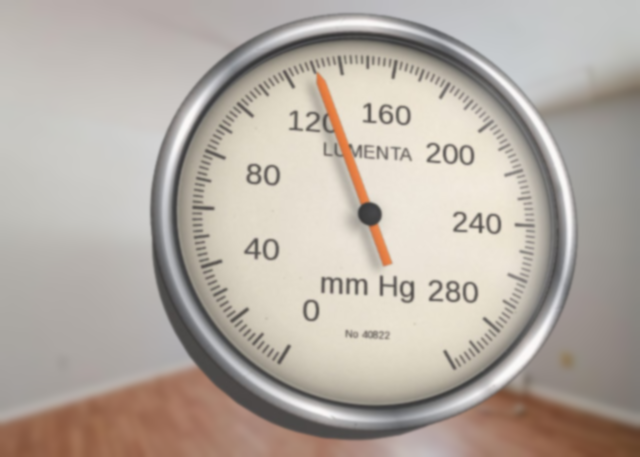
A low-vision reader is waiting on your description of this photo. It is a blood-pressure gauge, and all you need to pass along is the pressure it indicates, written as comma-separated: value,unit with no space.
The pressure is 130,mmHg
